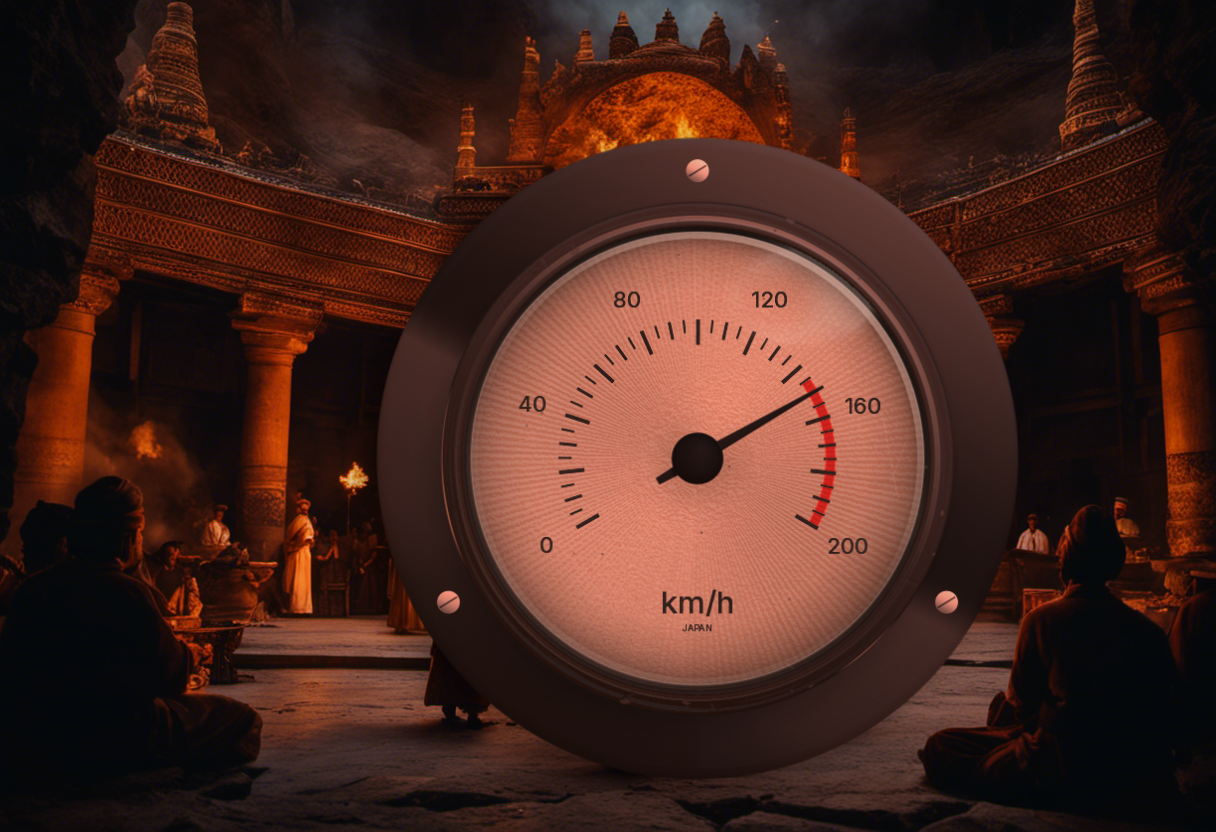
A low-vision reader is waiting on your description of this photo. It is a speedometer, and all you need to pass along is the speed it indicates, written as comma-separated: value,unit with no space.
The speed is 150,km/h
